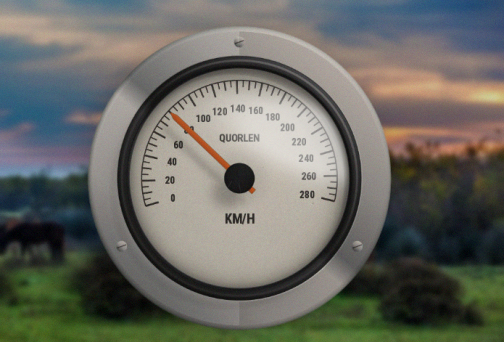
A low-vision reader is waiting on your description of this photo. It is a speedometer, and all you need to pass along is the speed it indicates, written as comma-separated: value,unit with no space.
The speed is 80,km/h
